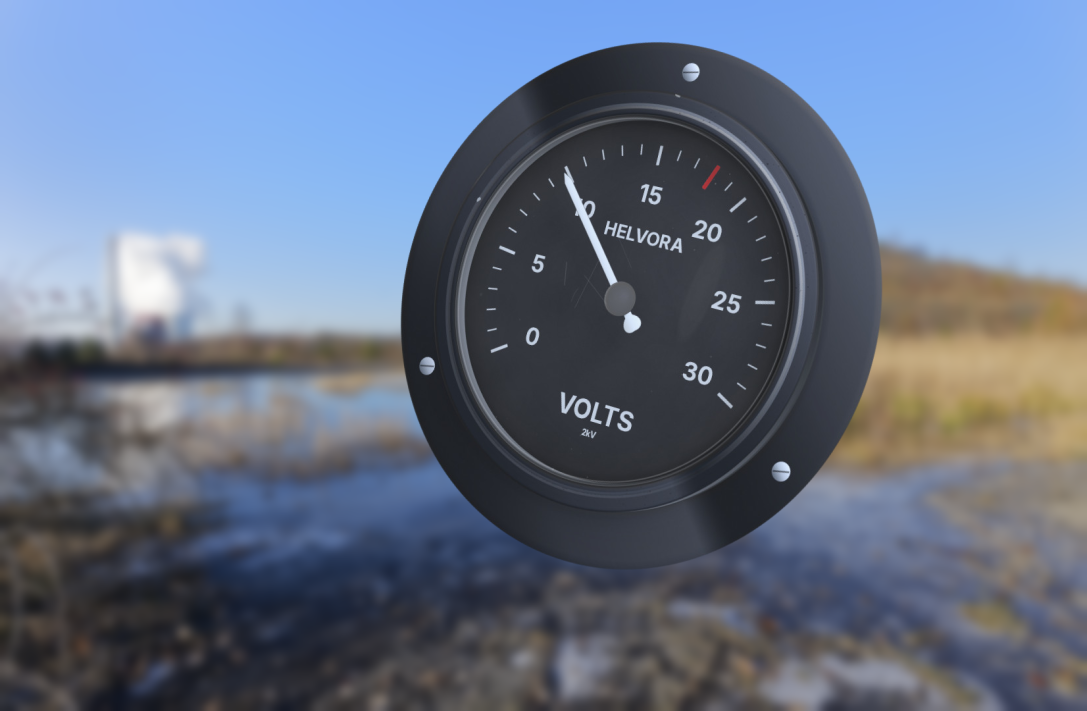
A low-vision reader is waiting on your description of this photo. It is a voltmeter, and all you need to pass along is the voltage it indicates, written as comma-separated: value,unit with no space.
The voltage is 10,V
